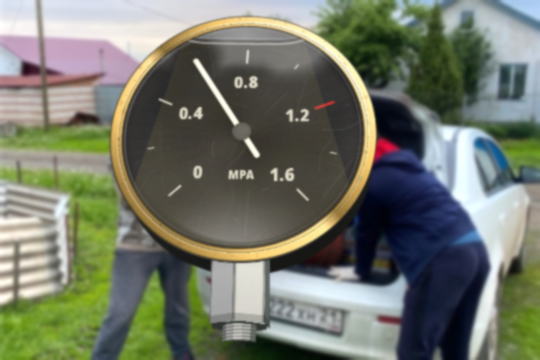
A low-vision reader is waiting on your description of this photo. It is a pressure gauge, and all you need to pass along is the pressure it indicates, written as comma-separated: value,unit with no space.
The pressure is 0.6,MPa
